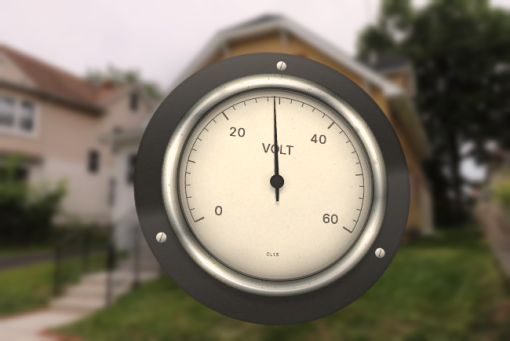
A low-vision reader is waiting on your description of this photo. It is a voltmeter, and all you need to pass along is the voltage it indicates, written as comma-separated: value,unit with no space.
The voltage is 29,V
